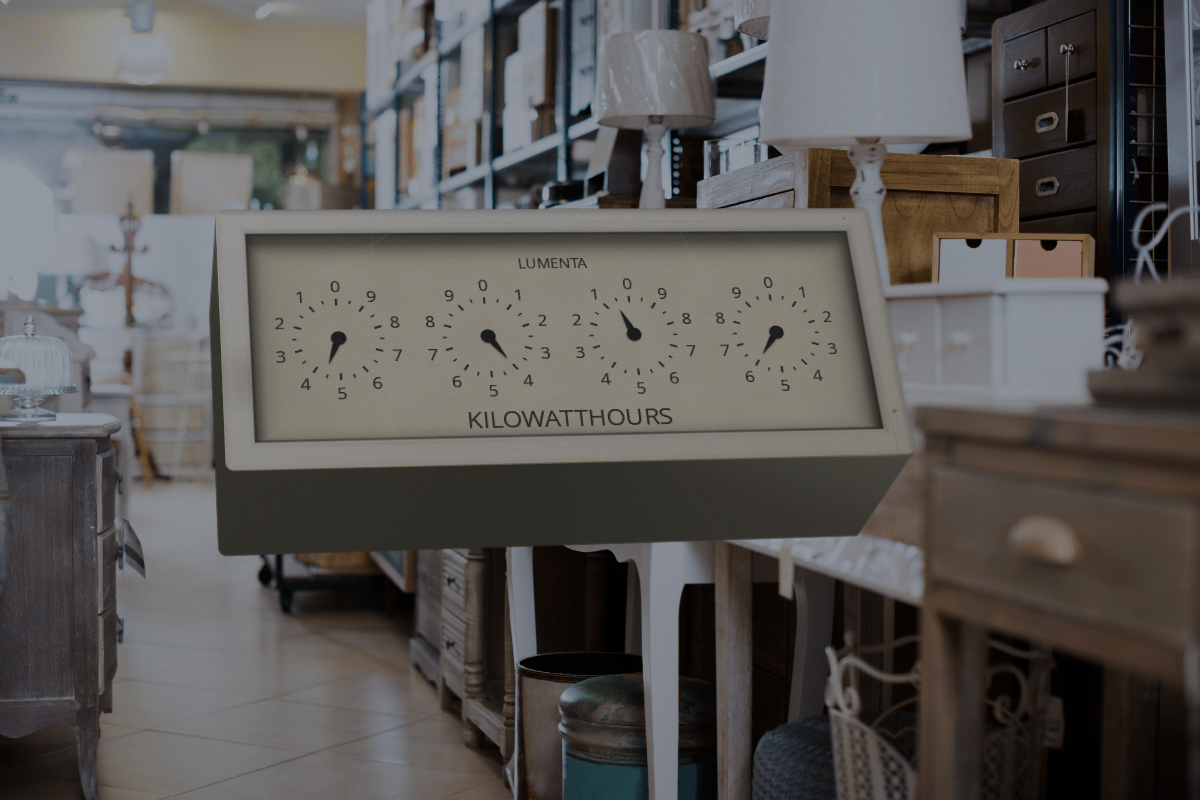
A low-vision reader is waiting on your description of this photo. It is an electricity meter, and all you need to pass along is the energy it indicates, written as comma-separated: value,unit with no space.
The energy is 4406,kWh
